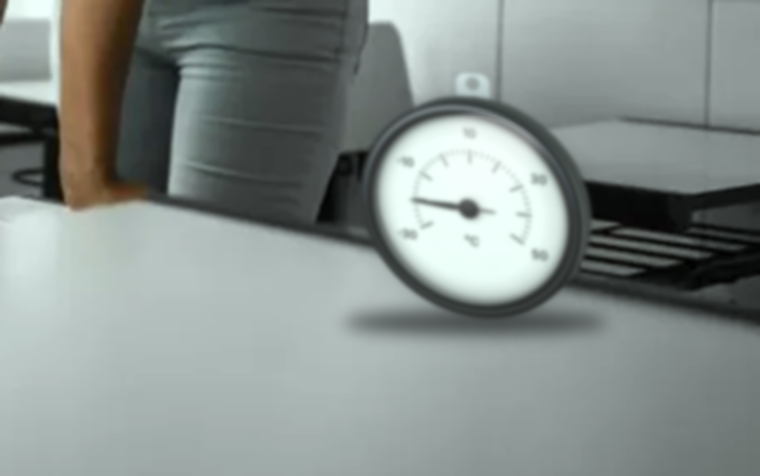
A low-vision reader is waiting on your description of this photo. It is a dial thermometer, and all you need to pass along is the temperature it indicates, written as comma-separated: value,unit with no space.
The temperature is -20,°C
